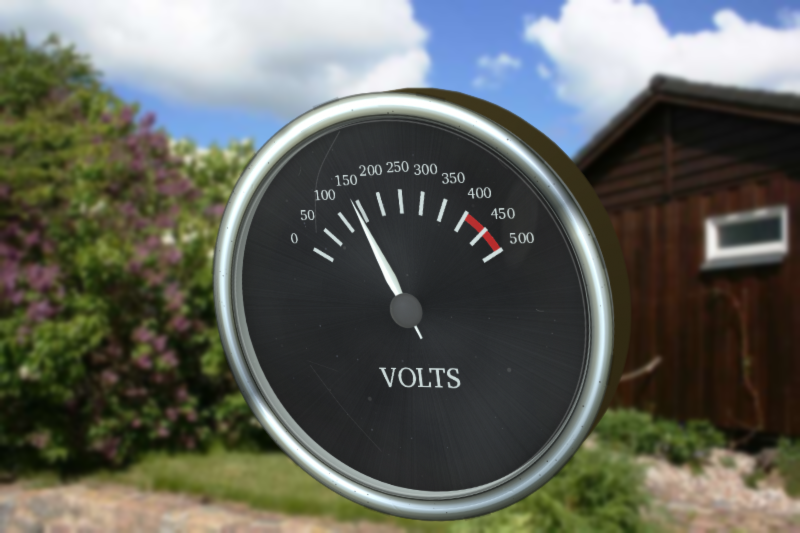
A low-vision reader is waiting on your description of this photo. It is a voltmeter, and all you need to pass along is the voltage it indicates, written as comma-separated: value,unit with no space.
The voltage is 150,V
